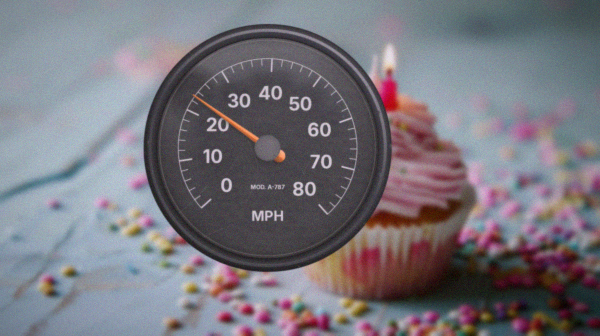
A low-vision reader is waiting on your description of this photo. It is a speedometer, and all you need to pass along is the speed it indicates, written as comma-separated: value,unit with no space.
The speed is 23,mph
